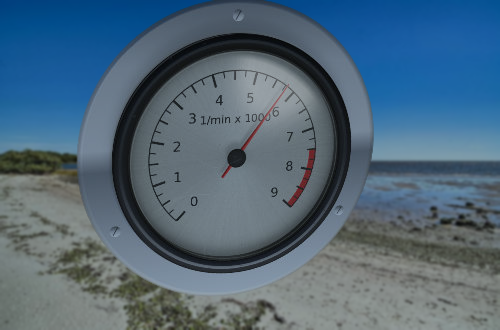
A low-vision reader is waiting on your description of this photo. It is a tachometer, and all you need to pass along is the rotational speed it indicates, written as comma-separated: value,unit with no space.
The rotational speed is 5750,rpm
